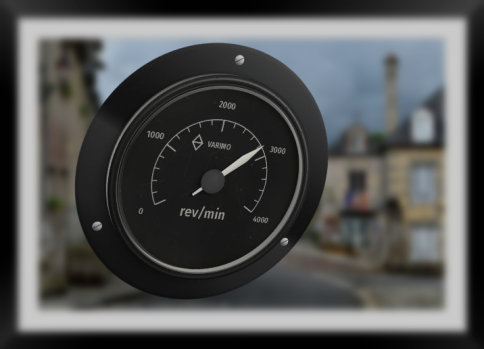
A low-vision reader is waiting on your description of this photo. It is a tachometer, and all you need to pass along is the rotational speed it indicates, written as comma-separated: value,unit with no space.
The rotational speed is 2800,rpm
